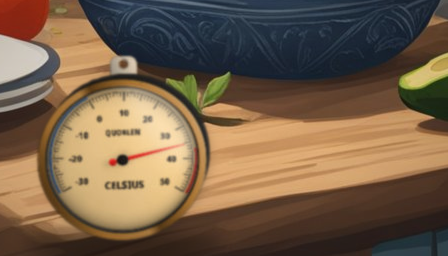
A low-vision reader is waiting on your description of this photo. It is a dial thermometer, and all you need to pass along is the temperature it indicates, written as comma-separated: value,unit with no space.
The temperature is 35,°C
